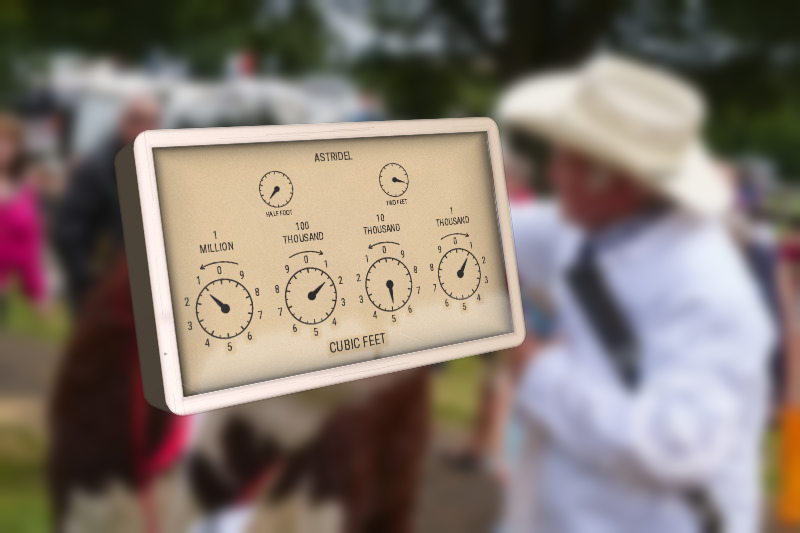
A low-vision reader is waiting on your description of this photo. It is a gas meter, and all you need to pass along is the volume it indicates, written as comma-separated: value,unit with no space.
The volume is 115100,ft³
